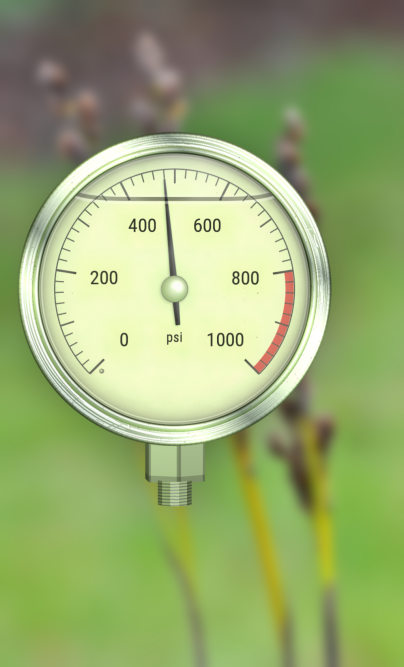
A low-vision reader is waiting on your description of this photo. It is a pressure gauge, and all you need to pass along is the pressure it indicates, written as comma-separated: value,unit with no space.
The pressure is 480,psi
